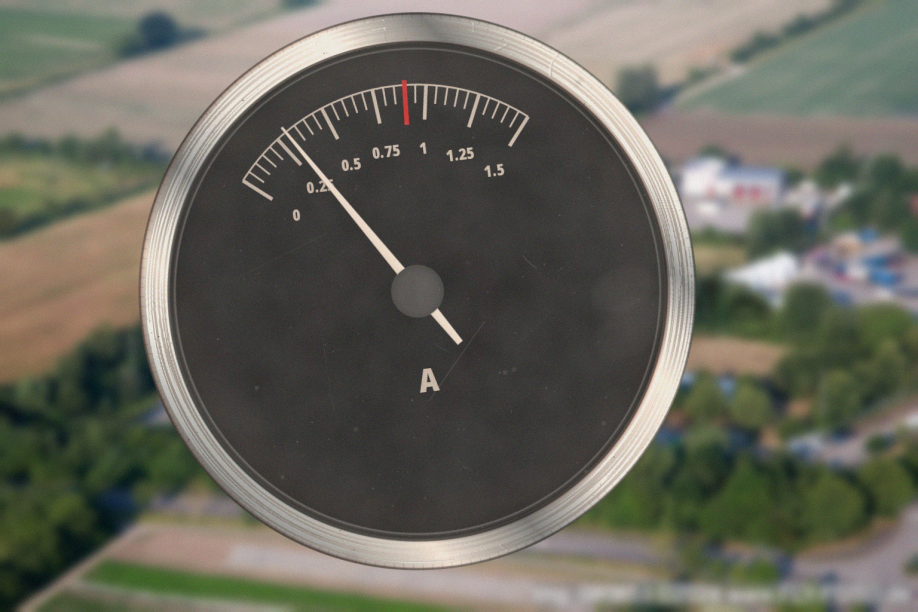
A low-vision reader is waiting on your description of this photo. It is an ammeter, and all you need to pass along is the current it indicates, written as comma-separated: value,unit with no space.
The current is 0.3,A
